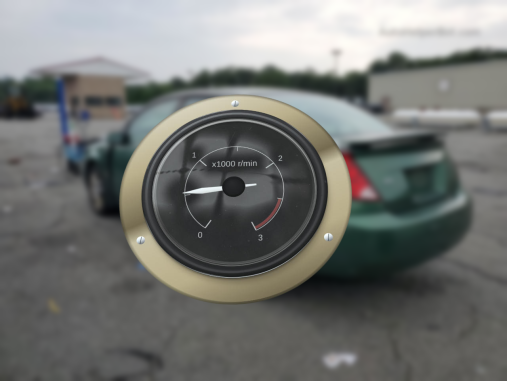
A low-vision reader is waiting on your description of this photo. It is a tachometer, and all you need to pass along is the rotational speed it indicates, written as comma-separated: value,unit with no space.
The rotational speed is 500,rpm
